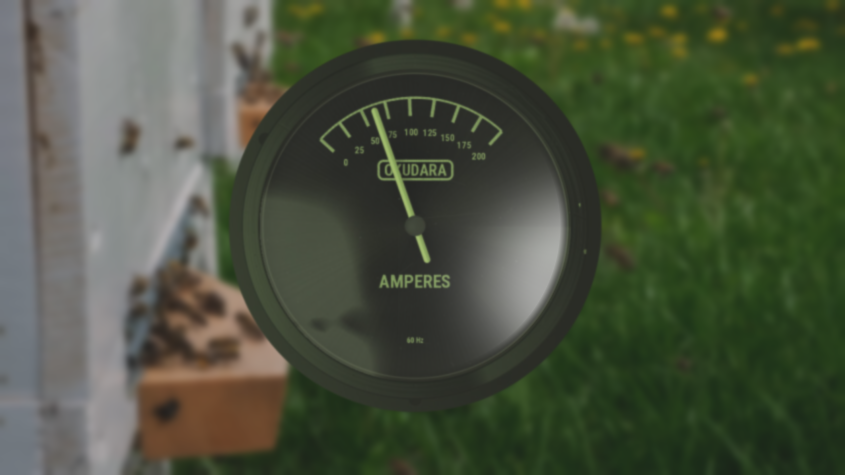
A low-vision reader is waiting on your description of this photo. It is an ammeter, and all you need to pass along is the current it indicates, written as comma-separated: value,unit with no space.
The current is 62.5,A
